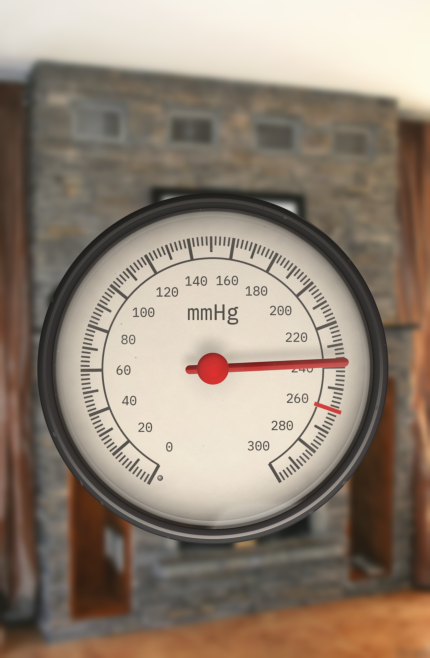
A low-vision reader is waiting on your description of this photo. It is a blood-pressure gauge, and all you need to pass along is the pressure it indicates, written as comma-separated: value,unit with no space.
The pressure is 238,mmHg
